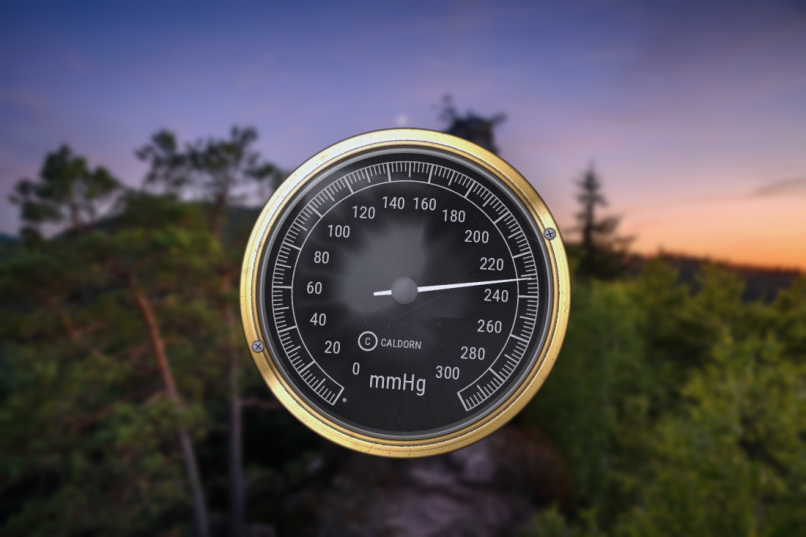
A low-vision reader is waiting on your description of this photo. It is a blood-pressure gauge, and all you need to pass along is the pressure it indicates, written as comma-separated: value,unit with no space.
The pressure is 232,mmHg
